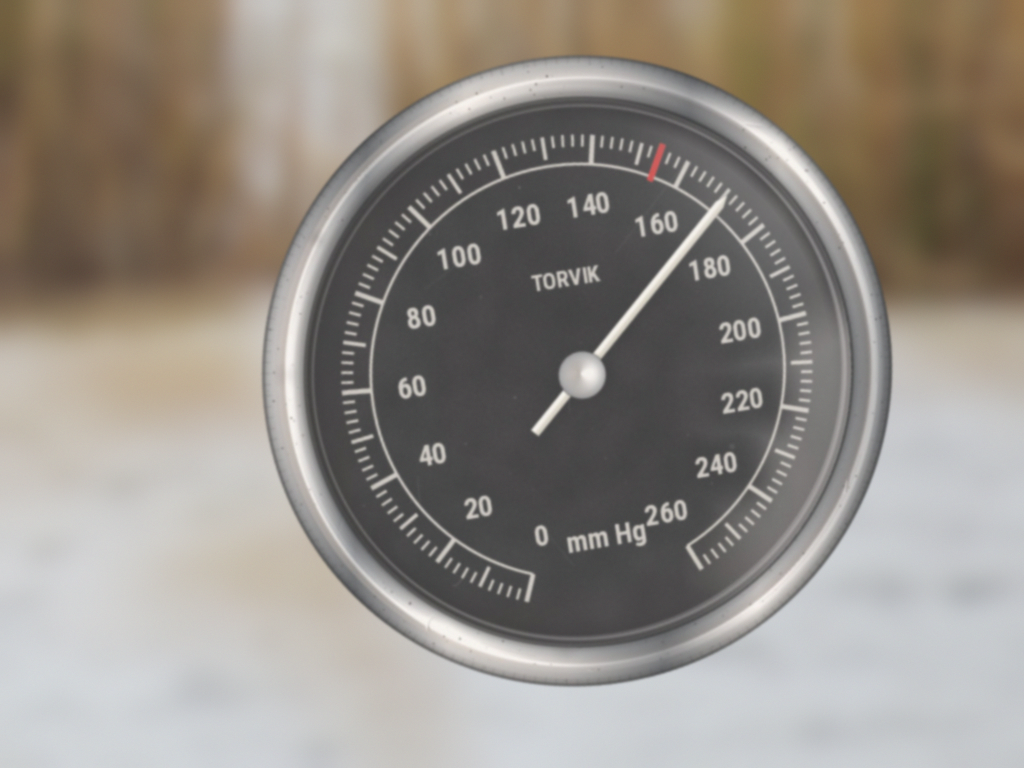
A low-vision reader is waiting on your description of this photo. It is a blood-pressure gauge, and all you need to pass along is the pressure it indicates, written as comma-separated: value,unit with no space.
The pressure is 170,mmHg
